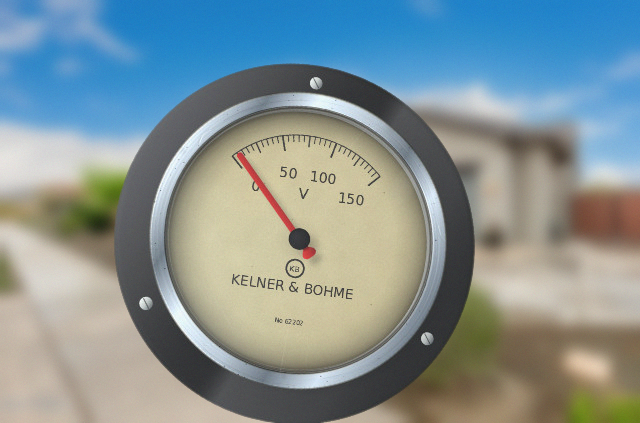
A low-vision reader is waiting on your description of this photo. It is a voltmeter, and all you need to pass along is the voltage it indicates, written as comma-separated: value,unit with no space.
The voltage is 5,V
